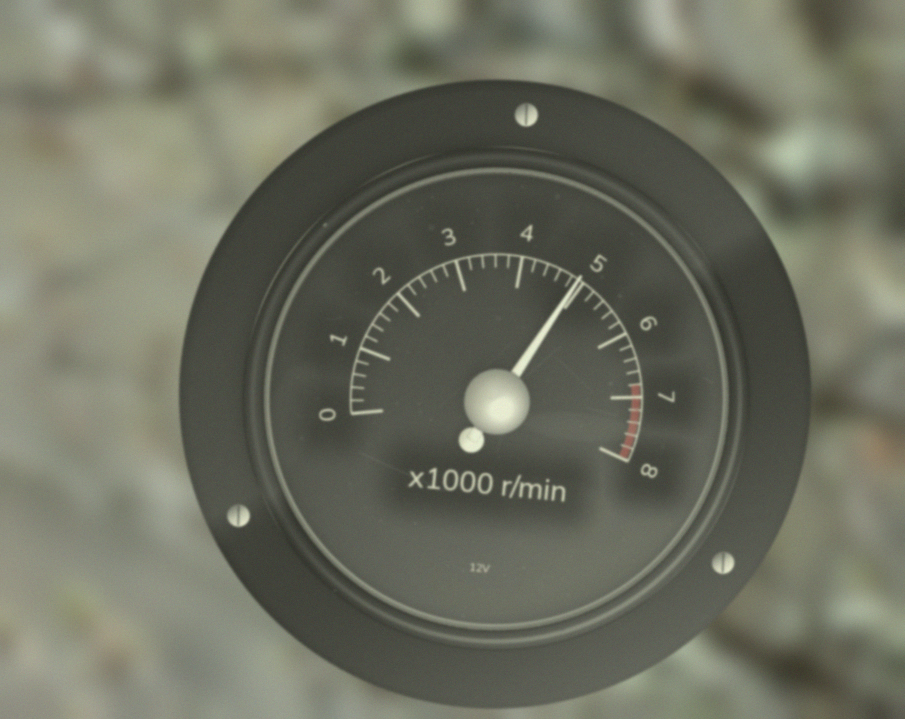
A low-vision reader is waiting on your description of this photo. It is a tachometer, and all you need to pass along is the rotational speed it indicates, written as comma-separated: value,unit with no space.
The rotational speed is 4900,rpm
